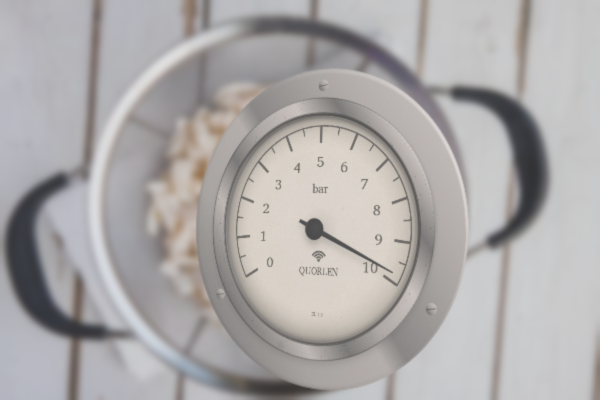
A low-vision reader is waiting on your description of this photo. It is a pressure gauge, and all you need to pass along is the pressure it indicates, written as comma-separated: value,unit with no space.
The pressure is 9.75,bar
